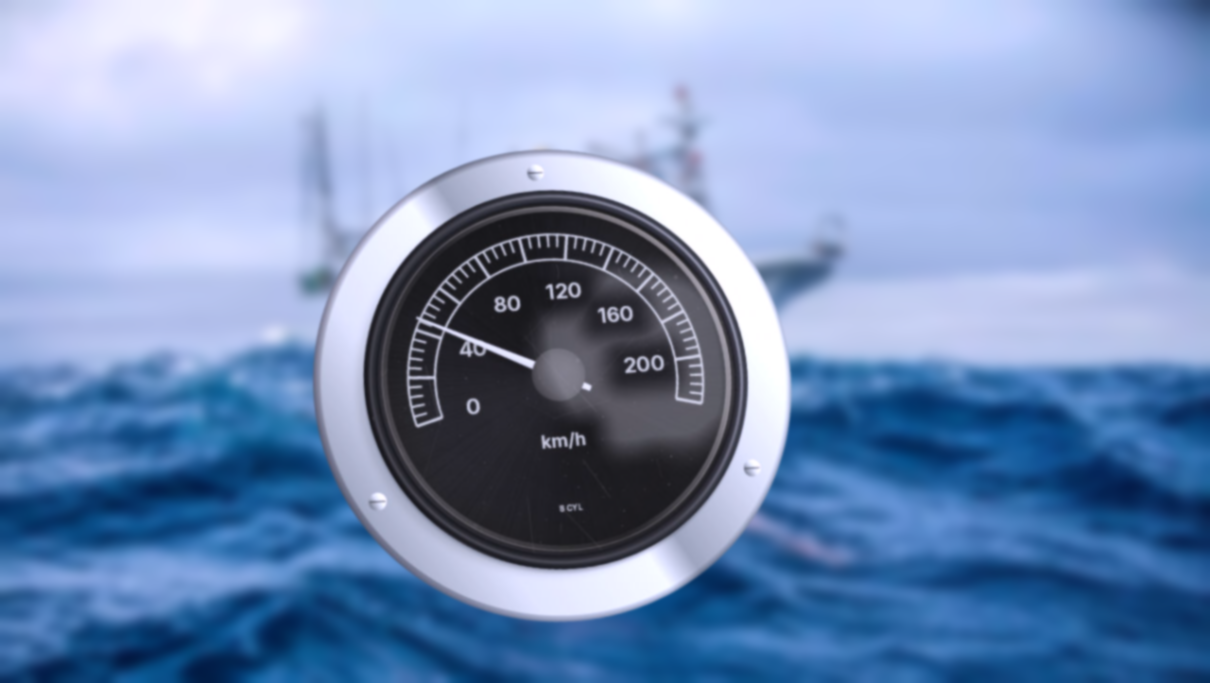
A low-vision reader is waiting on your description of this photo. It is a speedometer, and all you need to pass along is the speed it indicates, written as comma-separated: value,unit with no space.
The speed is 44,km/h
